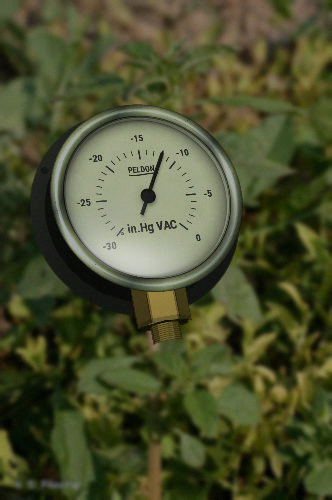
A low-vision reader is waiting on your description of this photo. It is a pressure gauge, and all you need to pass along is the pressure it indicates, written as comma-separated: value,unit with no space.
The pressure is -12,inHg
